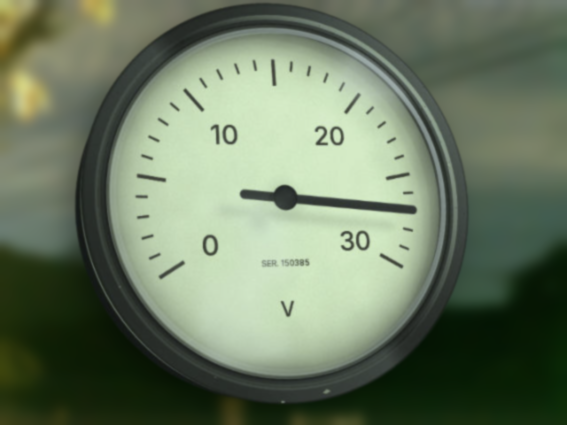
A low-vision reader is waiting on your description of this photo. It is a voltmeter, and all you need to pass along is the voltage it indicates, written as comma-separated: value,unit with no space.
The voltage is 27,V
